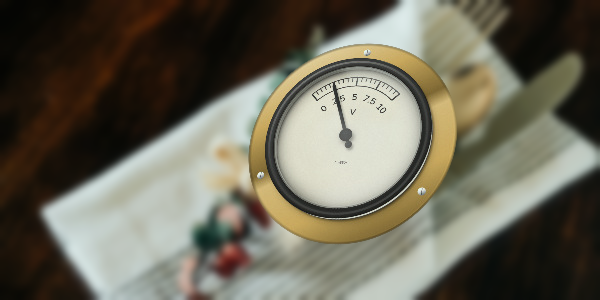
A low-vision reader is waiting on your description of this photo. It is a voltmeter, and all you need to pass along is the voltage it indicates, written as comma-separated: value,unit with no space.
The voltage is 2.5,V
